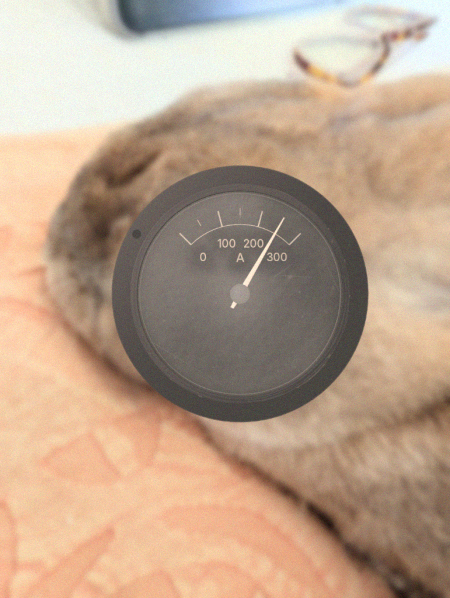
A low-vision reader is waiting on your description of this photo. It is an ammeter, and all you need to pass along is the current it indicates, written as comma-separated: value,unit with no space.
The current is 250,A
